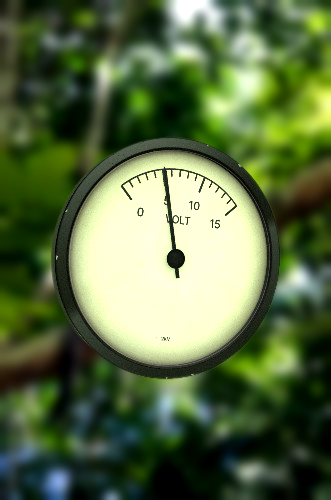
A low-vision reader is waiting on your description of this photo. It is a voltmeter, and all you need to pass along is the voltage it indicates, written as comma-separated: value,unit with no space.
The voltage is 5,V
